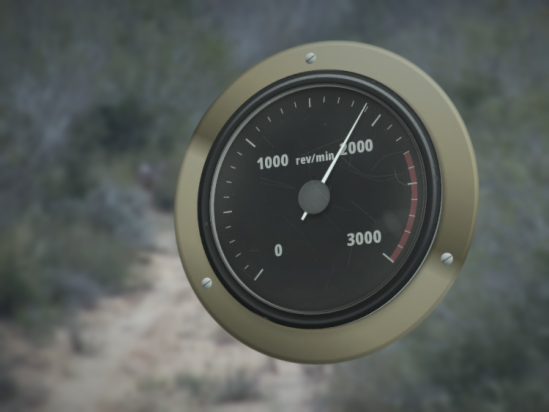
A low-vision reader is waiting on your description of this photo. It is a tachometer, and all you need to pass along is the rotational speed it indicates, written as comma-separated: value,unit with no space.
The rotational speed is 1900,rpm
